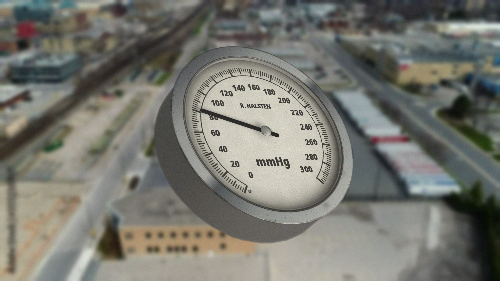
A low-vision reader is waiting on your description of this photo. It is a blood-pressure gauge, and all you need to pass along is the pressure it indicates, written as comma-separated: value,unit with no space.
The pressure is 80,mmHg
